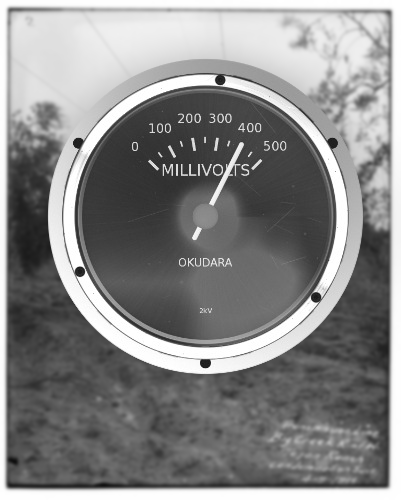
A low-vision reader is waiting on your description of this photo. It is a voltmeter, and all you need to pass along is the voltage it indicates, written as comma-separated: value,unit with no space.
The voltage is 400,mV
